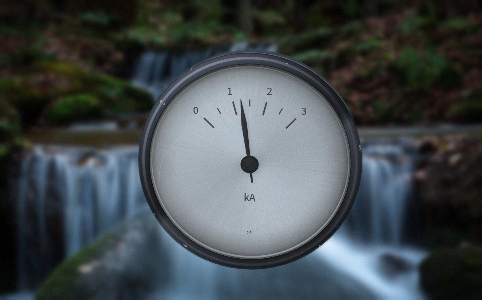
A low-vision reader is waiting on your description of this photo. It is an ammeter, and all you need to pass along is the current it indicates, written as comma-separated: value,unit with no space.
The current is 1.25,kA
